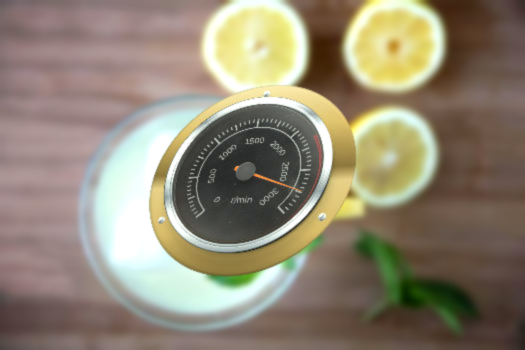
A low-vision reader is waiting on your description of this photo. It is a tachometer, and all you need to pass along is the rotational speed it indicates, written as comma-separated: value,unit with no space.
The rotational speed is 2750,rpm
